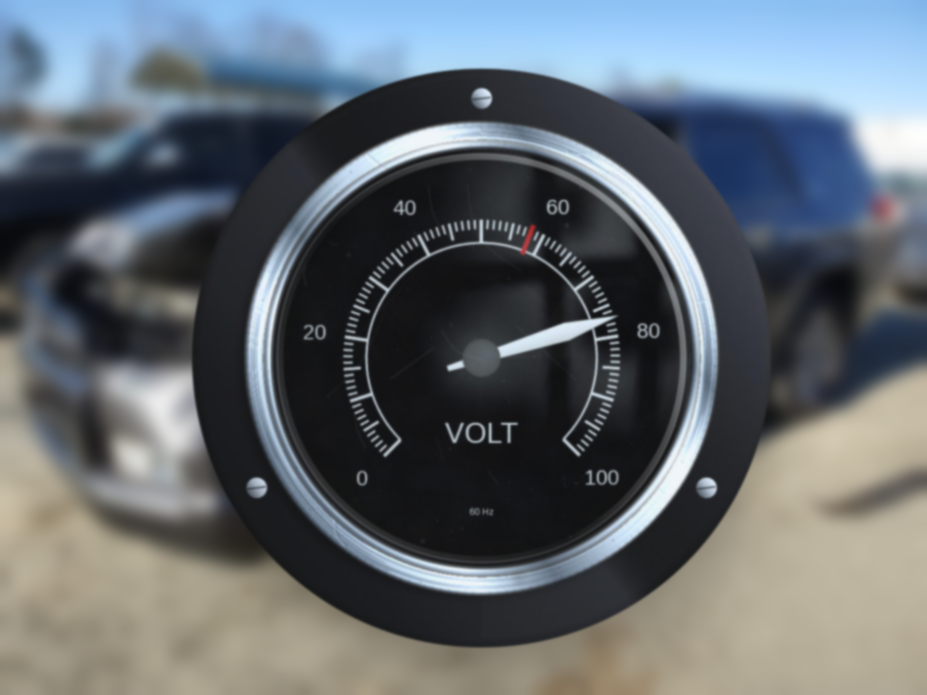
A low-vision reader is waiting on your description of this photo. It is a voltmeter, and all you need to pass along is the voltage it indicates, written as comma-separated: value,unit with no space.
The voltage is 77,V
